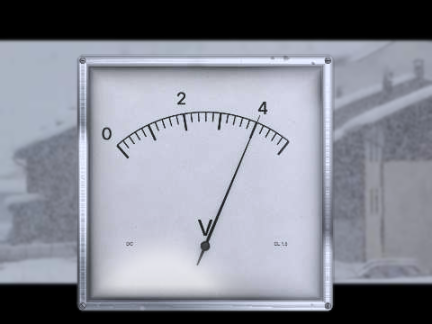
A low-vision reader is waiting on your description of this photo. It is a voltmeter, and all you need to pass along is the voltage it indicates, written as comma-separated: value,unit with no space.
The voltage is 4,V
